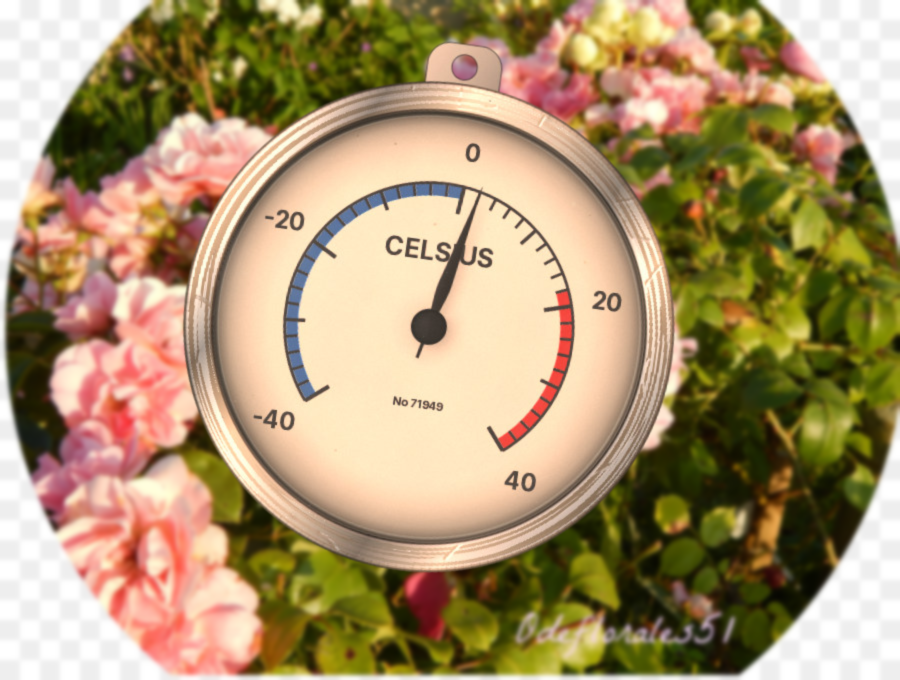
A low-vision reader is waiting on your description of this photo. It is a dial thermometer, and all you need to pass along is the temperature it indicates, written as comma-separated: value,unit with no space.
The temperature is 2,°C
